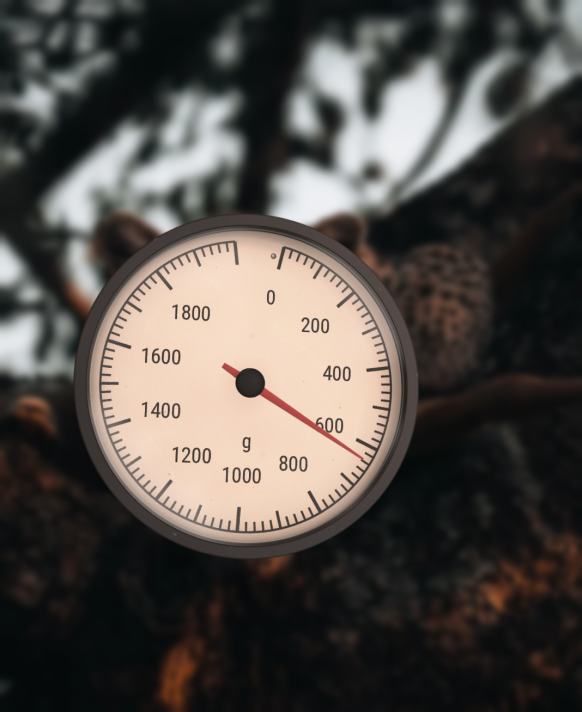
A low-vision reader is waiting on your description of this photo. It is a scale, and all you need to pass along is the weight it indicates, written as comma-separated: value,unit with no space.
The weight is 640,g
